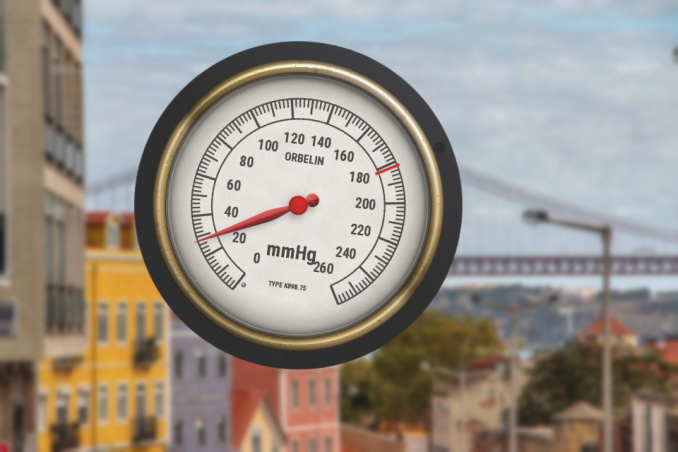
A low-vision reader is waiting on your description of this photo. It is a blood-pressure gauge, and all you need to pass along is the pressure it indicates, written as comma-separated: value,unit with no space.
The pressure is 28,mmHg
